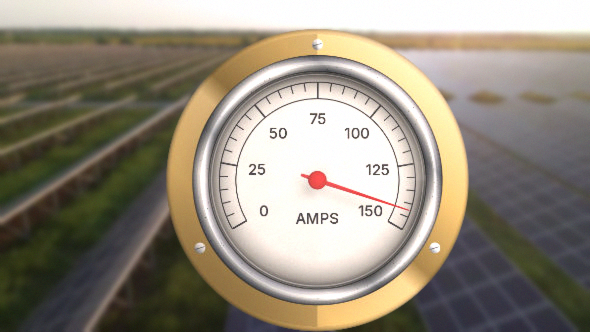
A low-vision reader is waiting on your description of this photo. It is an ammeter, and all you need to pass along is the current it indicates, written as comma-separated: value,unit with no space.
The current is 142.5,A
